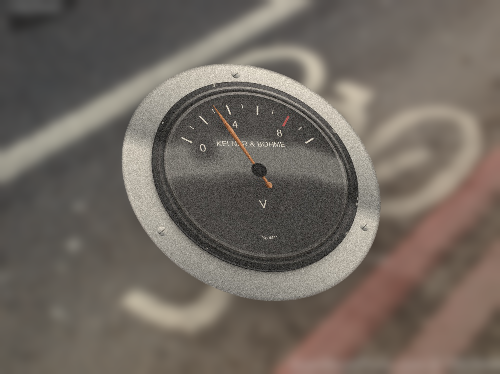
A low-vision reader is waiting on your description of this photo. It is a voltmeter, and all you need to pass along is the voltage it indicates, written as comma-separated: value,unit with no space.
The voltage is 3,V
